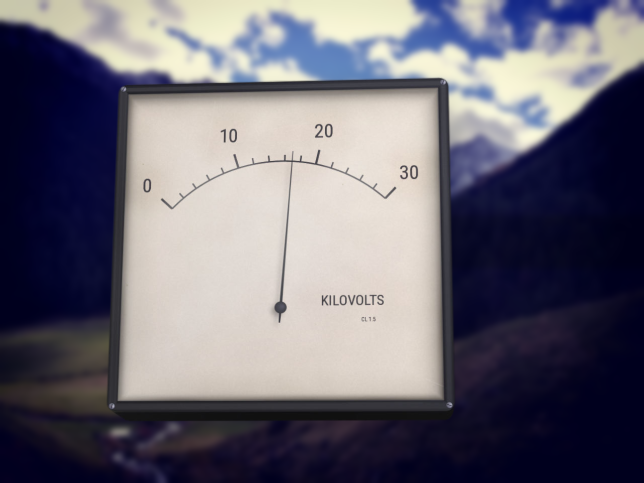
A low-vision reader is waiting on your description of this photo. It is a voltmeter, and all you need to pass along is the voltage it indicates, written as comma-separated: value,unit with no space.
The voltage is 17,kV
